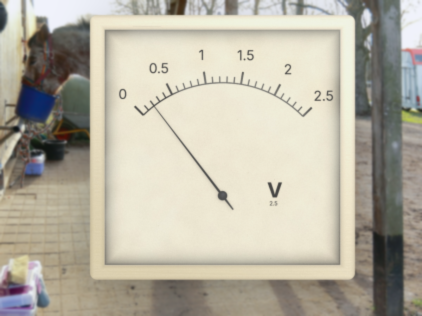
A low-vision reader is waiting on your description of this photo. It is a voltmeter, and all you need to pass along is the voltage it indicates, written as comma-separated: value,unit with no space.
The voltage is 0.2,V
